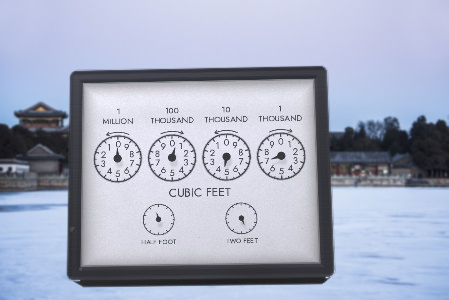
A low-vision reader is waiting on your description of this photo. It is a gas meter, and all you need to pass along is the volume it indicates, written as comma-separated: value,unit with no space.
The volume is 4700,ft³
